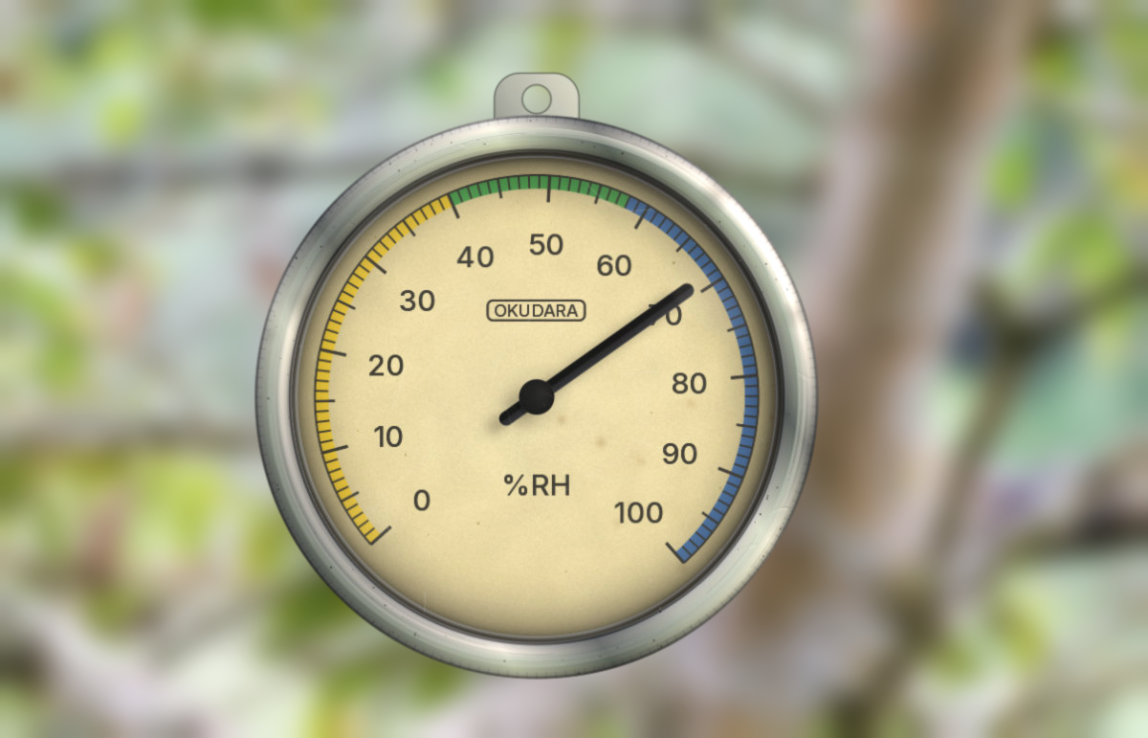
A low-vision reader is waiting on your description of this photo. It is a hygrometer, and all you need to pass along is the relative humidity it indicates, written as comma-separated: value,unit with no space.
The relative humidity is 69,%
